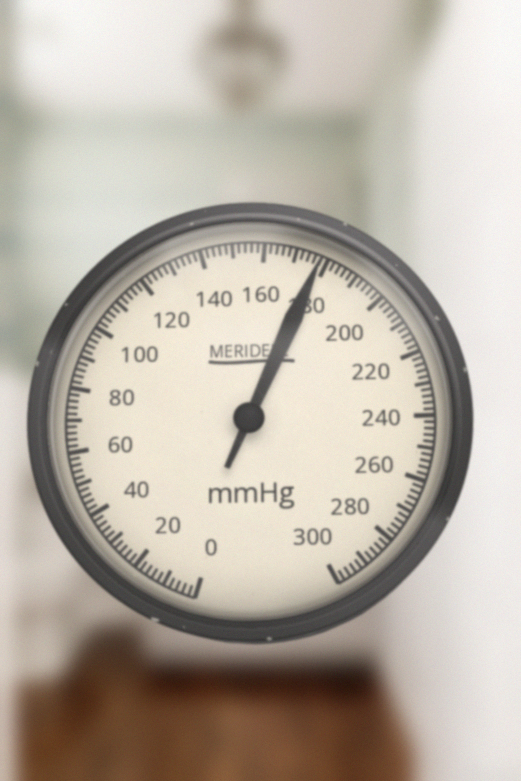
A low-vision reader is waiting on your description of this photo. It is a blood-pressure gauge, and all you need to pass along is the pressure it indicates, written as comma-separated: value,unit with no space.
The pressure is 178,mmHg
